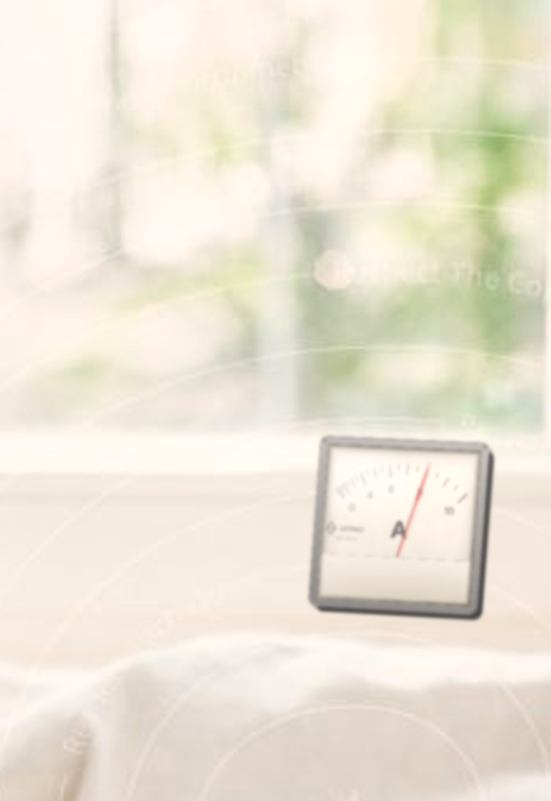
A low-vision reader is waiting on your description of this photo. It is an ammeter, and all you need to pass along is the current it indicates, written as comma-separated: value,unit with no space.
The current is 8,A
